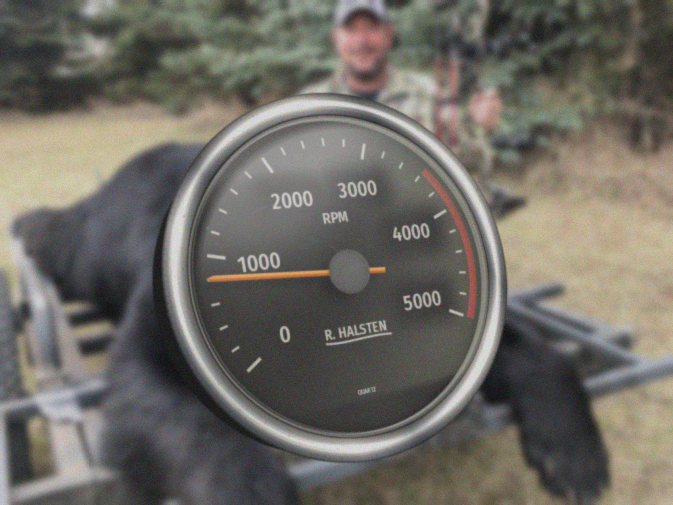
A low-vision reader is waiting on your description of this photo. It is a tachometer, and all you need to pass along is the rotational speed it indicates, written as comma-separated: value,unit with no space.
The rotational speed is 800,rpm
